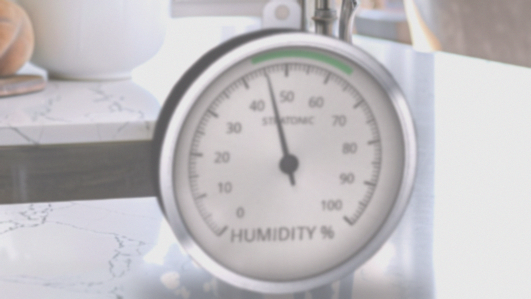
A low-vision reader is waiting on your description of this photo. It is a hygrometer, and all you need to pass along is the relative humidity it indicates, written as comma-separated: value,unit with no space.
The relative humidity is 45,%
